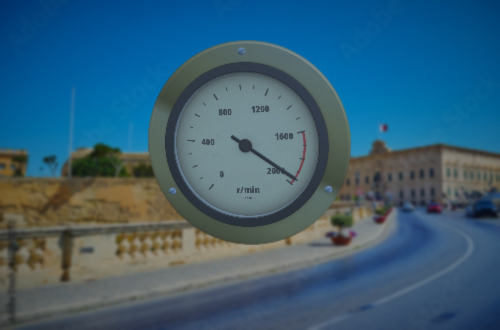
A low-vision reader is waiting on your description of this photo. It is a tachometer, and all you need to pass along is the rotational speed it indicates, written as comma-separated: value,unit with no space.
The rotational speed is 1950,rpm
